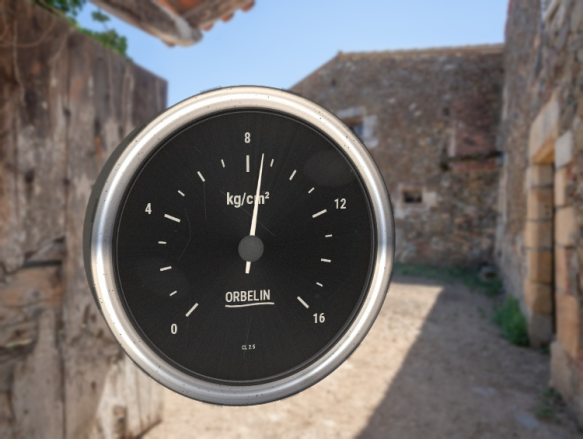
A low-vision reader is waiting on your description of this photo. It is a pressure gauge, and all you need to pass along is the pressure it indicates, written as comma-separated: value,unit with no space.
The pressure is 8.5,kg/cm²
